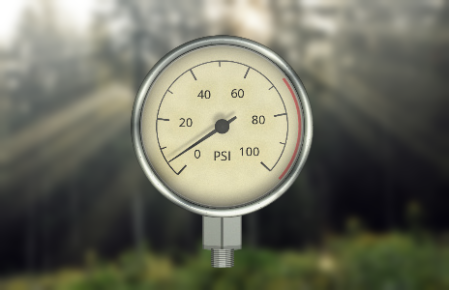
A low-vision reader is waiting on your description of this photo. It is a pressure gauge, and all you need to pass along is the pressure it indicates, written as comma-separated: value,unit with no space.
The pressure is 5,psi
